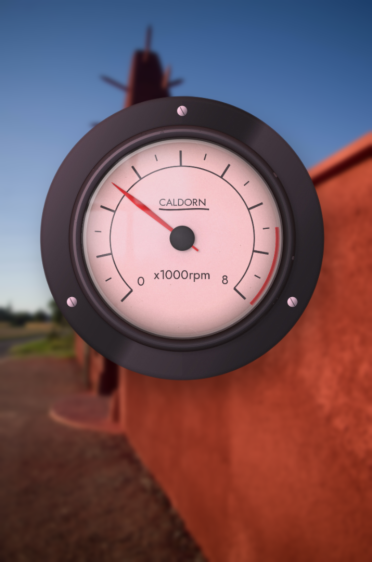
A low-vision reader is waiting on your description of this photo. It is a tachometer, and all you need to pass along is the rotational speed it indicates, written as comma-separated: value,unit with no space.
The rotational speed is 2500,rpm
